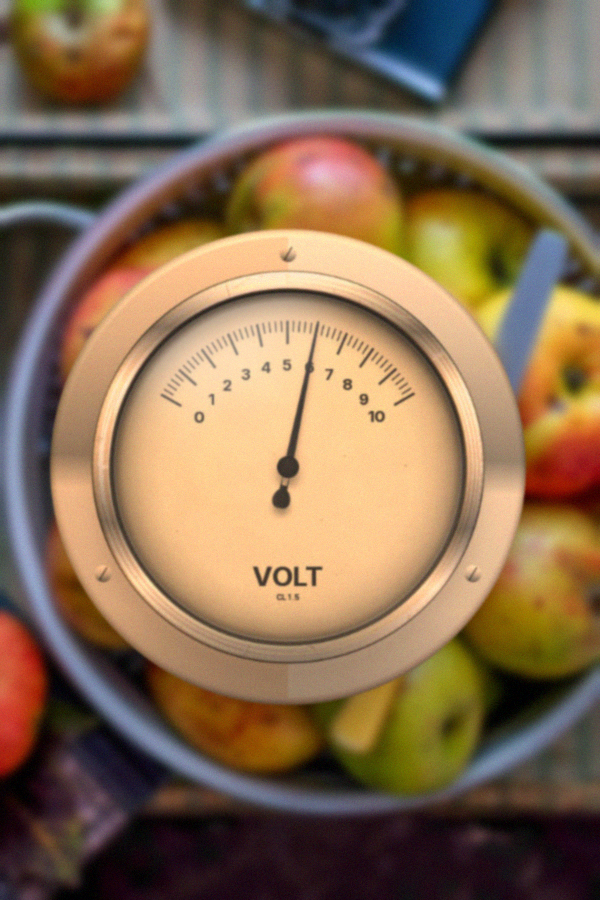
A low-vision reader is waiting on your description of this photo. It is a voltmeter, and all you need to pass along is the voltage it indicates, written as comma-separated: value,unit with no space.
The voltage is 6,V
